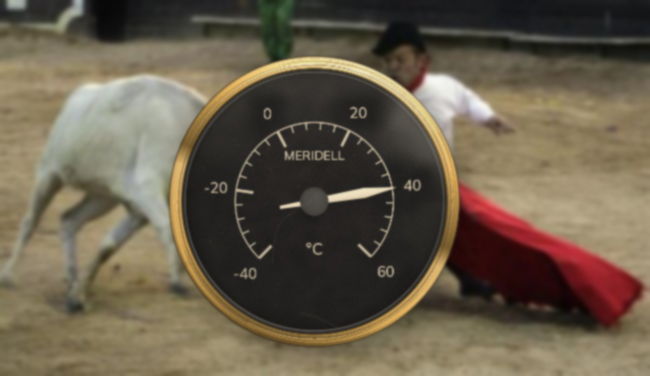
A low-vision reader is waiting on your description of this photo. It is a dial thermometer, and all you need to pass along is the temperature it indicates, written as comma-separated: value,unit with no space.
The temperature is 40,°C
